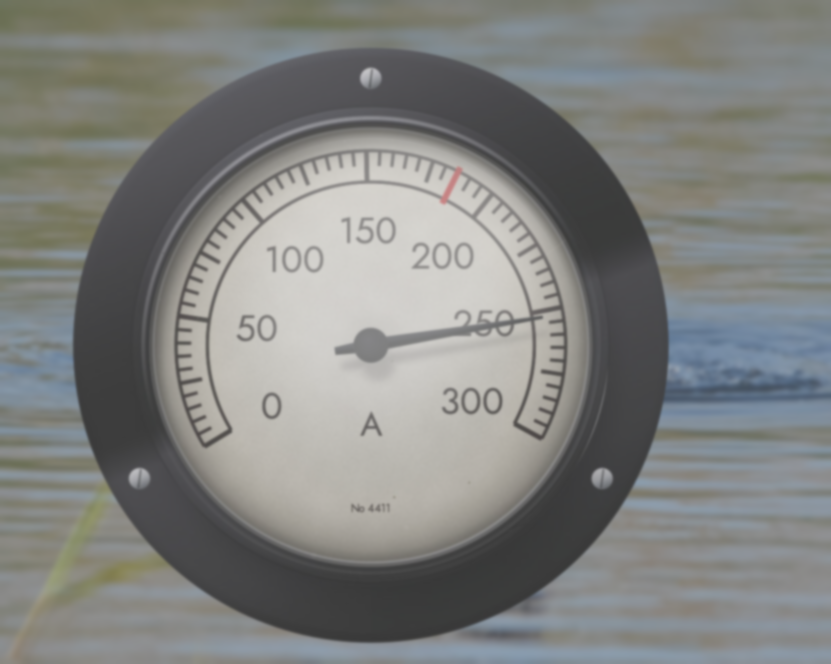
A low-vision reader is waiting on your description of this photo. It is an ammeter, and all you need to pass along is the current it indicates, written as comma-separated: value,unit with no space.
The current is 252.5,A
